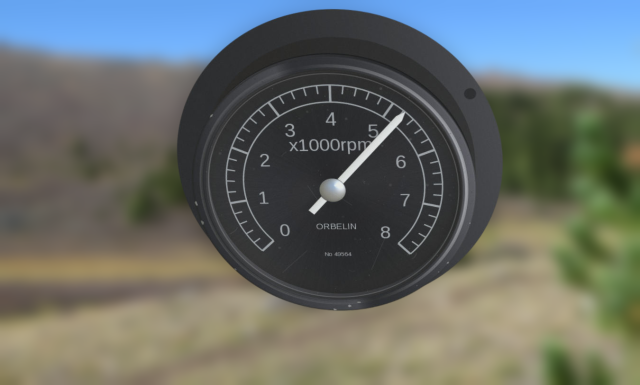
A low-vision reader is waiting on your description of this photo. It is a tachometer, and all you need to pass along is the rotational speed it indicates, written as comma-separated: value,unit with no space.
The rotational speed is 5200,rpm
